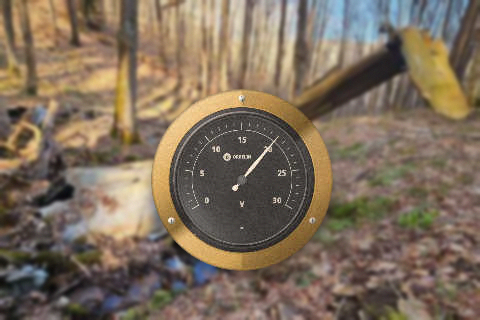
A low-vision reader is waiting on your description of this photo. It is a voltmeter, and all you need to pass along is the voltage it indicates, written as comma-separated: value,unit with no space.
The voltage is 20,V
